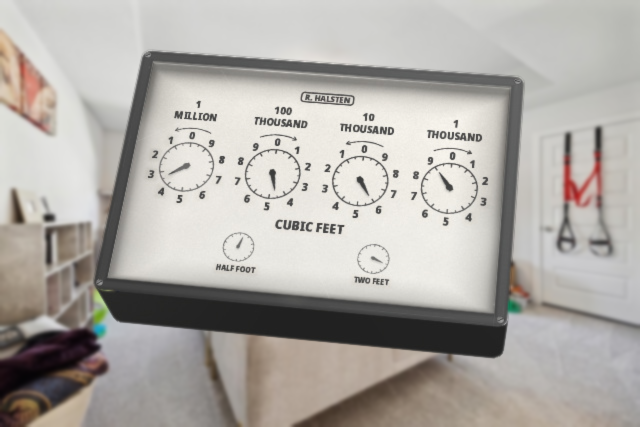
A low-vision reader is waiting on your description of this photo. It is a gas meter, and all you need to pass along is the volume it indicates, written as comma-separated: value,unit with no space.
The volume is 345900,ft³
